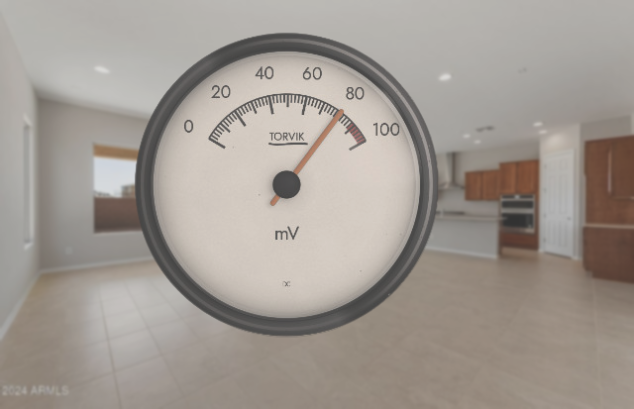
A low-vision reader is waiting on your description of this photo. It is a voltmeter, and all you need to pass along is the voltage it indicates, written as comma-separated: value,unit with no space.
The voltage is 80,mV
